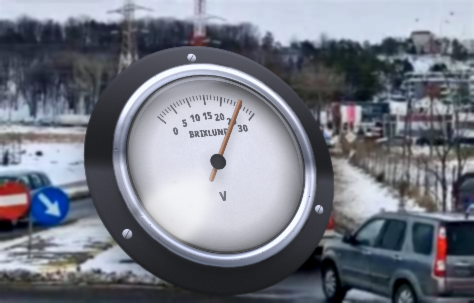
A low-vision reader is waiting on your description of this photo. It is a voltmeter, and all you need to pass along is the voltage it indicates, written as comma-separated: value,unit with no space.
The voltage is 25,V
